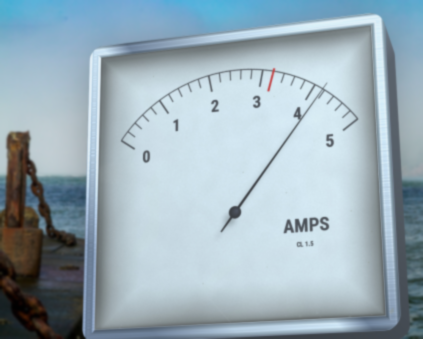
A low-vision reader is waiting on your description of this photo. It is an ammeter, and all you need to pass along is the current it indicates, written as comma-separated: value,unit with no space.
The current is 4.2,A
